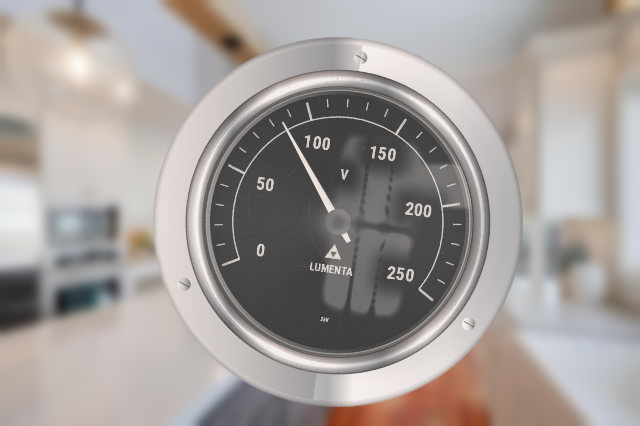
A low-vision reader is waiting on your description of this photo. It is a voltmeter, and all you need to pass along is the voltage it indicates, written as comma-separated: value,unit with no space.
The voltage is 85,V
